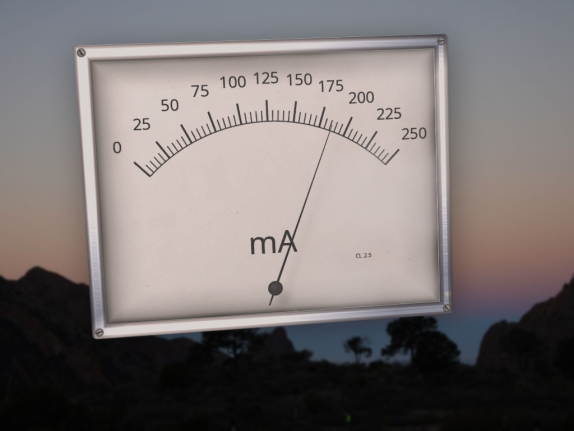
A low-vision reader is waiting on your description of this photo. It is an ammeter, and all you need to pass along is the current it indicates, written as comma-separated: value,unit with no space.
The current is 185,mA
